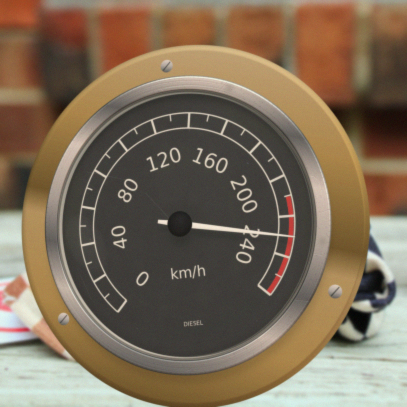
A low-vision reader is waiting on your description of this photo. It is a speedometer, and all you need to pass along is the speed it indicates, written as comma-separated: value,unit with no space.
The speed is 230,km/h
